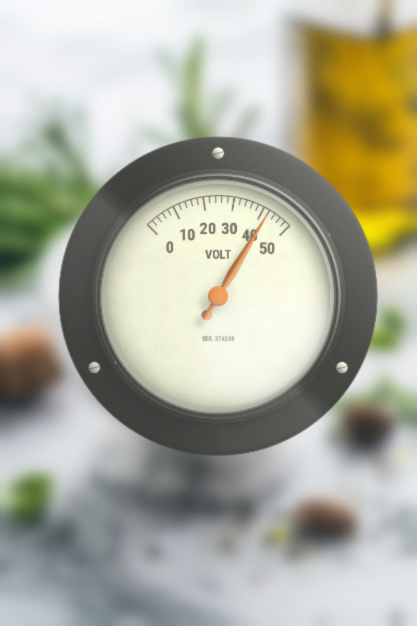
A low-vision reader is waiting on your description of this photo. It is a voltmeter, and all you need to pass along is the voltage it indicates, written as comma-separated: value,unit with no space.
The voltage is 42,V
